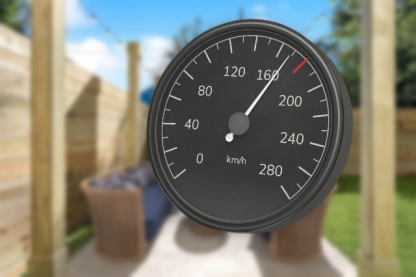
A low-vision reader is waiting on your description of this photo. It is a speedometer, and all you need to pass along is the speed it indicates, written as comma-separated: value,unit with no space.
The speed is 170,km/h
